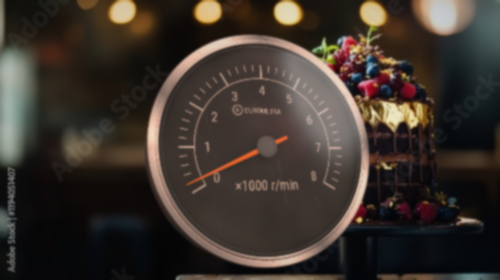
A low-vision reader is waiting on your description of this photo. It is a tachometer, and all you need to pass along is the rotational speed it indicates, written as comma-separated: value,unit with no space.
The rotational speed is 200,rpm
